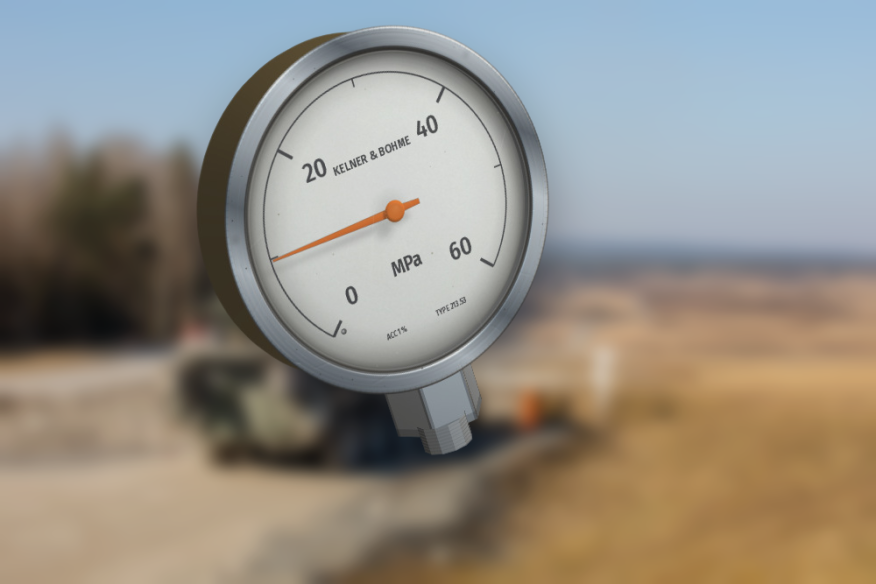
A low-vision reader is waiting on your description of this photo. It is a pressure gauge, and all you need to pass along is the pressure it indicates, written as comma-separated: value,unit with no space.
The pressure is 10,MPa
